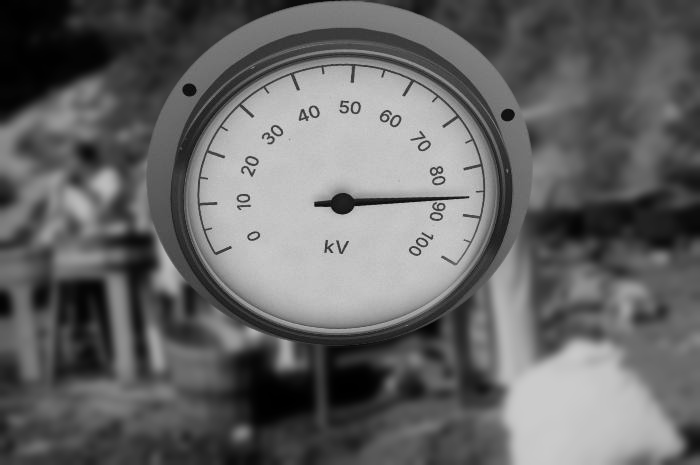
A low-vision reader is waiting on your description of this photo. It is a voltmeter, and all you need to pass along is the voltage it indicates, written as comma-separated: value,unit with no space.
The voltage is 85,kV
